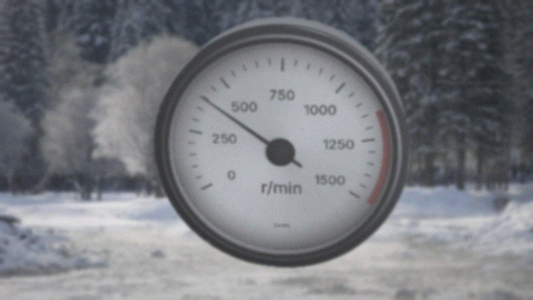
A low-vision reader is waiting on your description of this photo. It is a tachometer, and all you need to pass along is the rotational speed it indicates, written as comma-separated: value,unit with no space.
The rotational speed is 400,rpm
